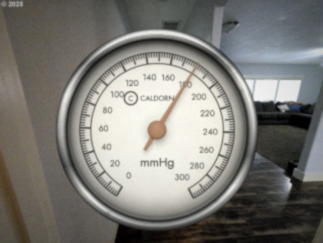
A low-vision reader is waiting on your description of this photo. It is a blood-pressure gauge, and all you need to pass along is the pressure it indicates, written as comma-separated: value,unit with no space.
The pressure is 180,mmHg
